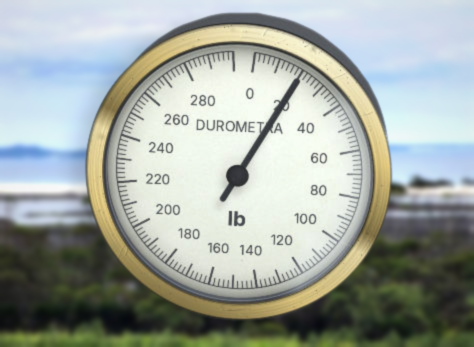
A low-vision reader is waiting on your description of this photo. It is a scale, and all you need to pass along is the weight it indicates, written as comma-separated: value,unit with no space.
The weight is 20,lb
